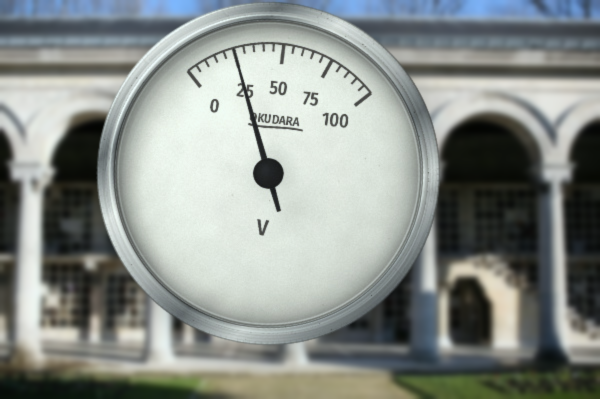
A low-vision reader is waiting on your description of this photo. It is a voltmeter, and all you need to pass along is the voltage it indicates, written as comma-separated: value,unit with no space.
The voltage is 25,V
